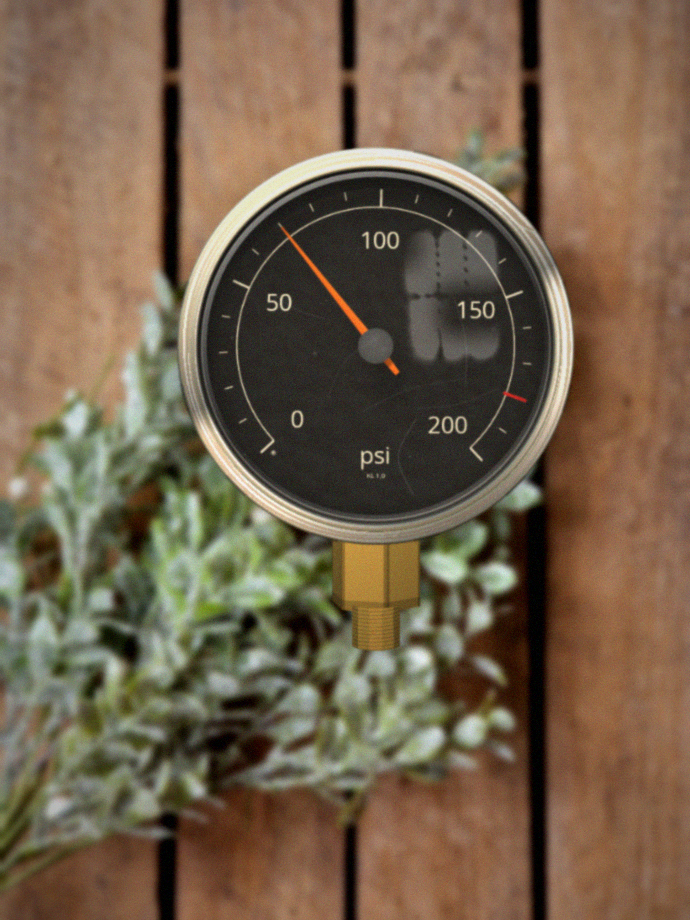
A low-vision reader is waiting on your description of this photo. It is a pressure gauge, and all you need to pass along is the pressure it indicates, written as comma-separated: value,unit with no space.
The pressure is 70,psi
